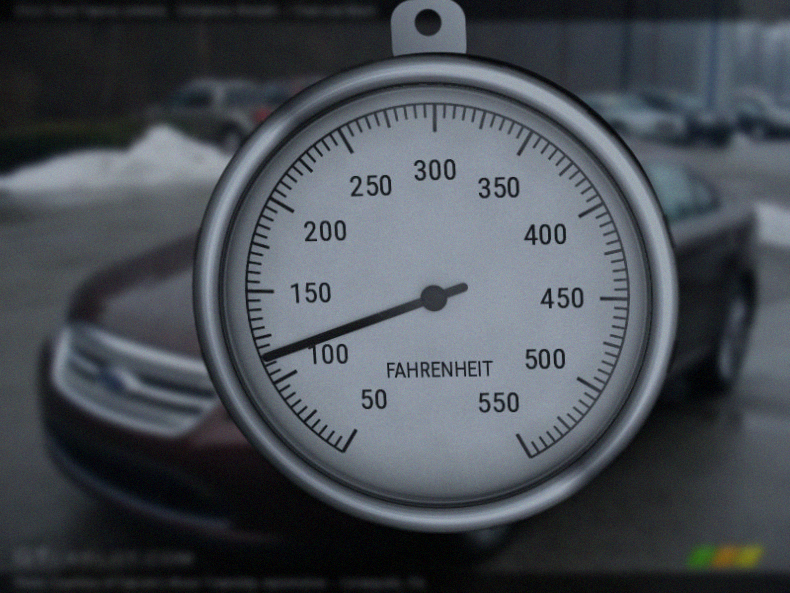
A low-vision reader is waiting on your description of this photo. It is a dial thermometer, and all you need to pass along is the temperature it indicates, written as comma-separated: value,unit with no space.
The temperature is 115,°F
